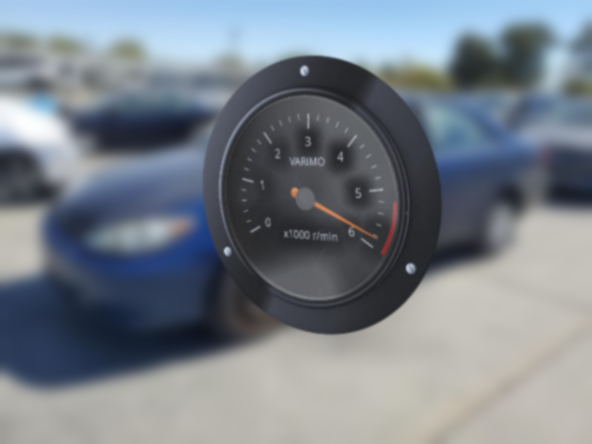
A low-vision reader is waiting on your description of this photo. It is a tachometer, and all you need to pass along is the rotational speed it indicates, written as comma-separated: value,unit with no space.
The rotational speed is 5800,rpm
